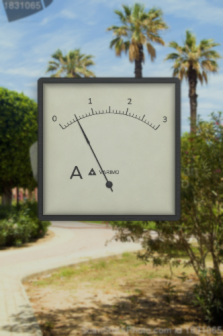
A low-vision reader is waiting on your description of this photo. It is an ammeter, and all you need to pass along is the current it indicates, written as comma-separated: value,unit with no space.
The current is 0.5,A
